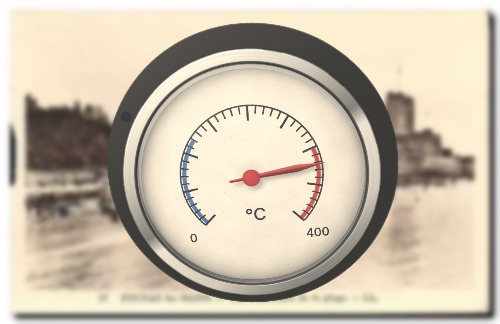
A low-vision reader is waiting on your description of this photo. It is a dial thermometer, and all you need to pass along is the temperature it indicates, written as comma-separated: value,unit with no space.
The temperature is 320,°C
